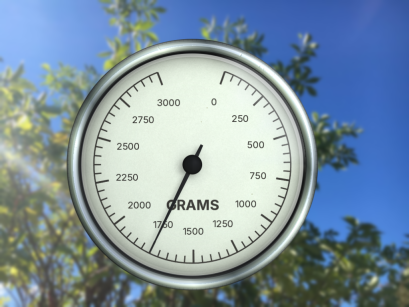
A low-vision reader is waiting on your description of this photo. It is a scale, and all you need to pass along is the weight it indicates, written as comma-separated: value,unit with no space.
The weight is 1750,g
